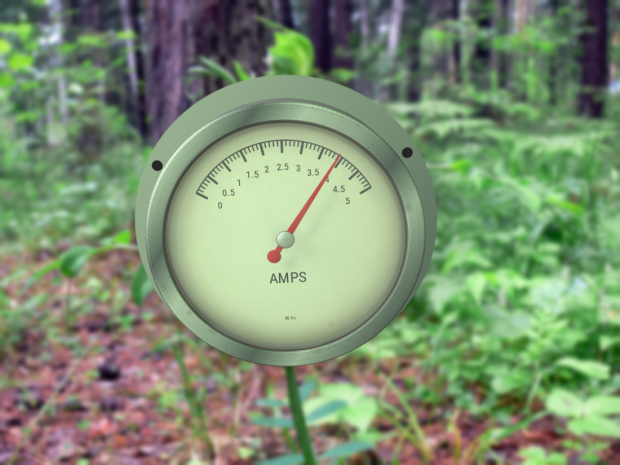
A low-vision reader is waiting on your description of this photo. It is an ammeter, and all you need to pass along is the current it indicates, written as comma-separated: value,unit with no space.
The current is 3.9,A
